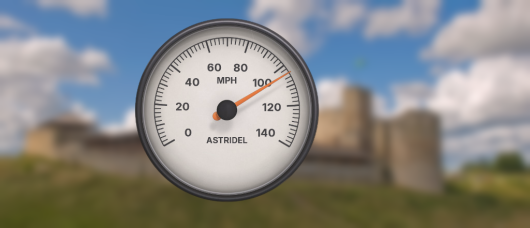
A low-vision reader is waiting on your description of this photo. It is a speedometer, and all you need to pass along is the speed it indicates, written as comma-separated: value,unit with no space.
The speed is 104,mph
